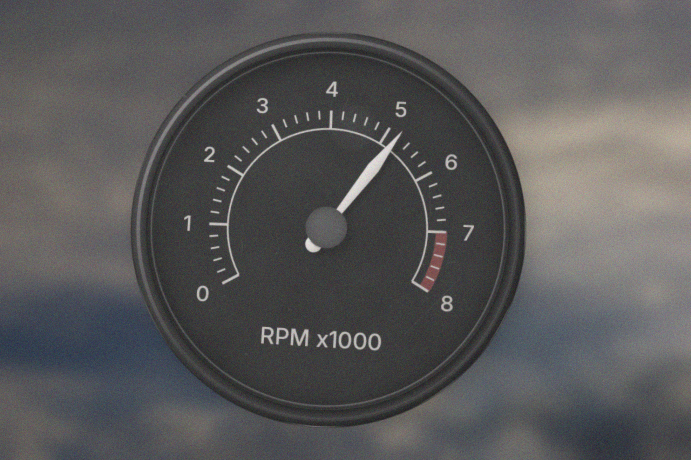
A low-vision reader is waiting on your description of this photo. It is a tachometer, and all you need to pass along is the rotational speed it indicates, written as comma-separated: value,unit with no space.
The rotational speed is 5200,rpm
